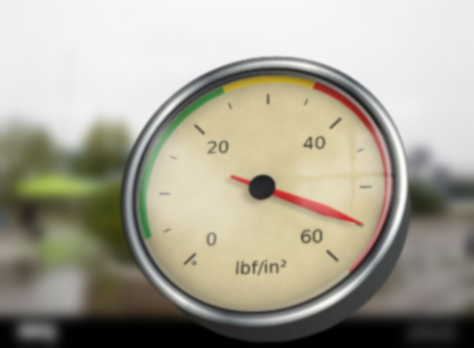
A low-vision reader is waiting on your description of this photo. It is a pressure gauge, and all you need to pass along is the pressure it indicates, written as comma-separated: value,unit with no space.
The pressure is 55,psi
